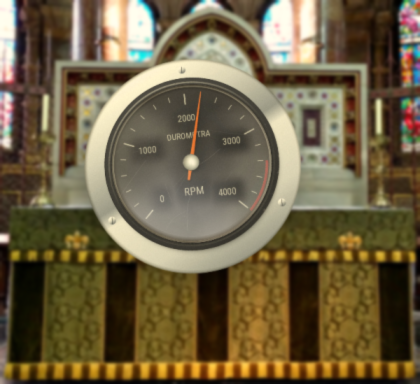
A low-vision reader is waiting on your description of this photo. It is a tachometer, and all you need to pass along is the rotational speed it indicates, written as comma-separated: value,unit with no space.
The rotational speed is 2200,rpm
